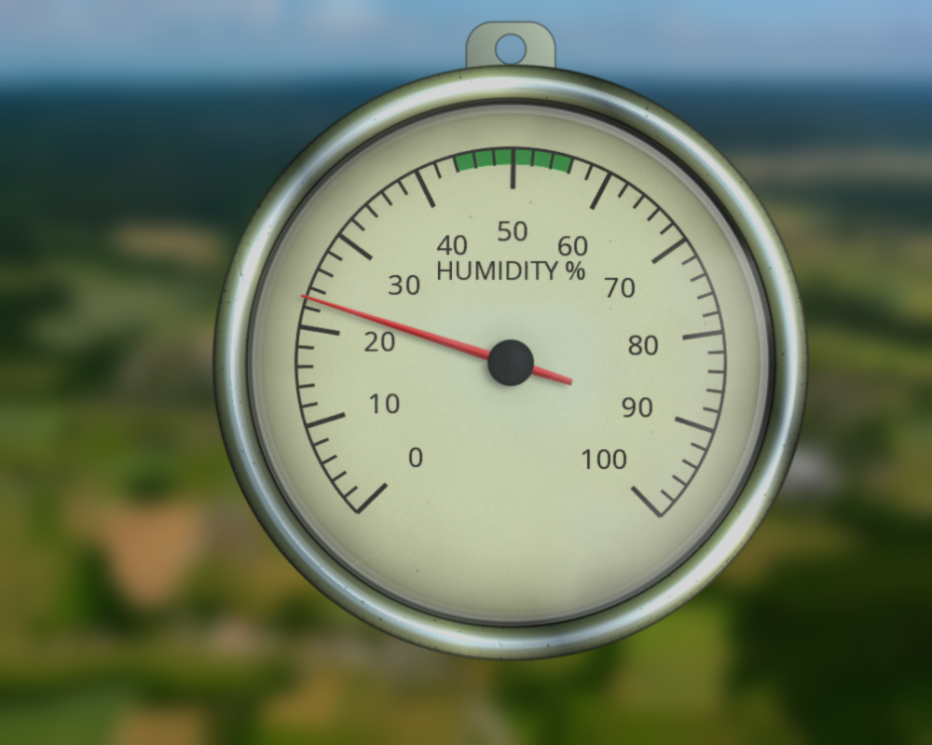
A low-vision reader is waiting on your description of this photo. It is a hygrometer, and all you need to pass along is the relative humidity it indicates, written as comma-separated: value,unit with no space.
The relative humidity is 23,%
